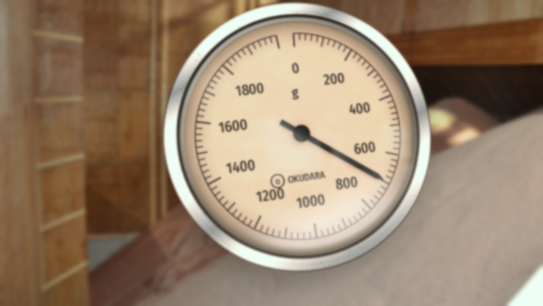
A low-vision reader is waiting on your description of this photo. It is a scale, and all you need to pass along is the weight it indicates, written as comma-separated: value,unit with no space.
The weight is 700,g
